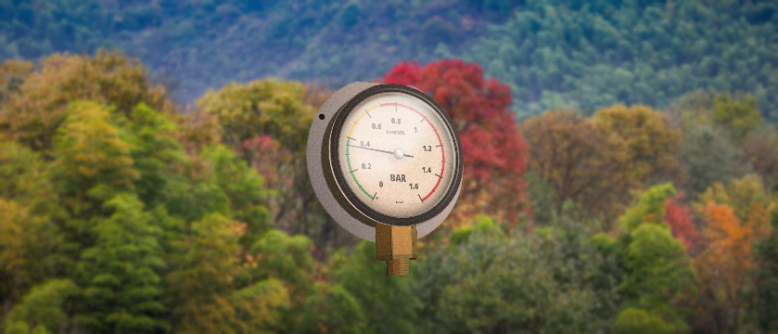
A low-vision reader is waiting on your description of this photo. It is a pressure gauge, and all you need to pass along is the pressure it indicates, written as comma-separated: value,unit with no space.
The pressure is 0.35,bar
